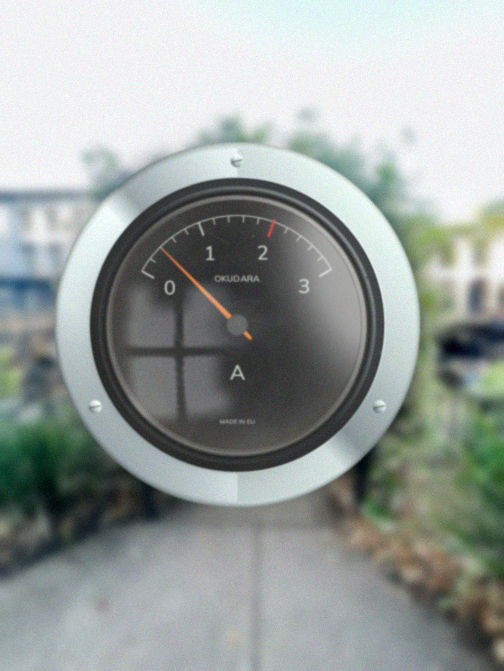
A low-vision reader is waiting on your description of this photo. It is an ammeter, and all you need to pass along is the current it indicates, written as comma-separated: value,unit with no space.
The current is 0.4,A
